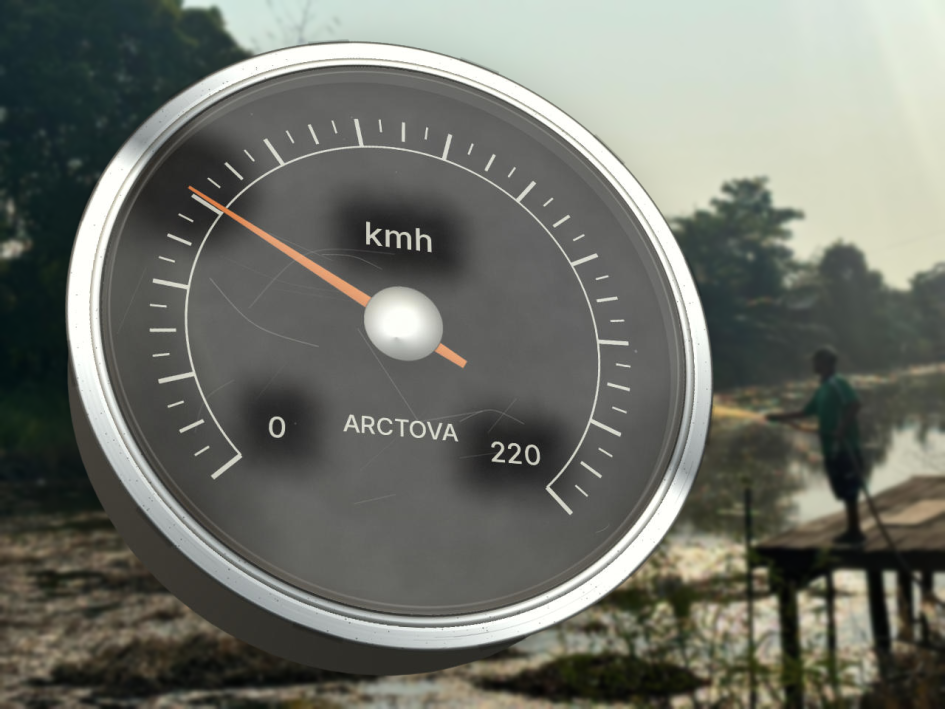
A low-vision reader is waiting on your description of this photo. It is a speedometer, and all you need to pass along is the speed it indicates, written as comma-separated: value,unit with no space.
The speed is 60,km/h
